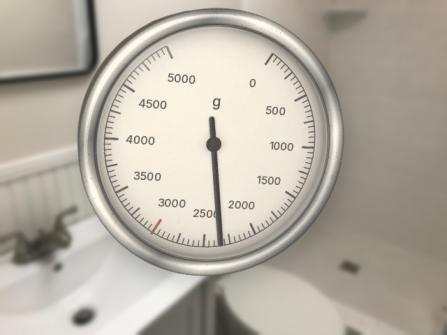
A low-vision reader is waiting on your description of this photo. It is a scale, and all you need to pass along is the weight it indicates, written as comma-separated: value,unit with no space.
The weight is 2350,g
